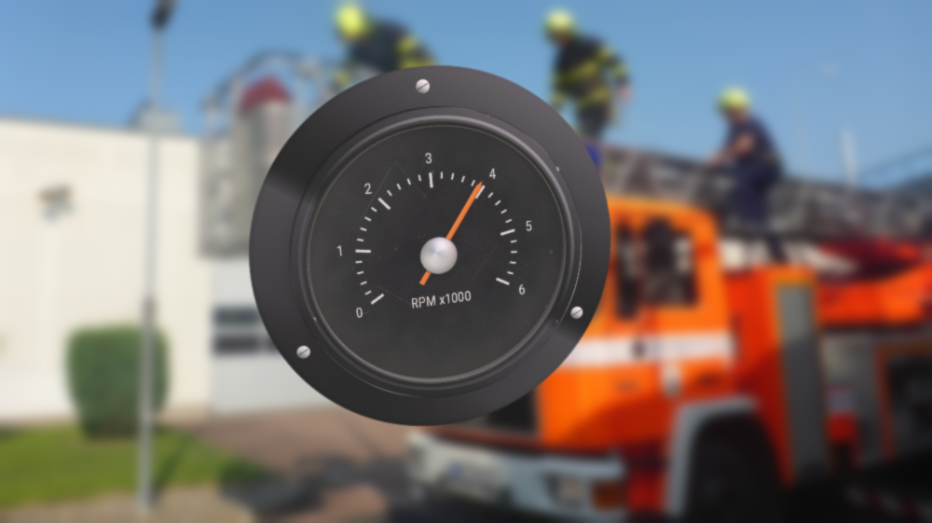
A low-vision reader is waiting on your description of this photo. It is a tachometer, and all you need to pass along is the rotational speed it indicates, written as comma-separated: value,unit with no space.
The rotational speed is 3900,rpm
